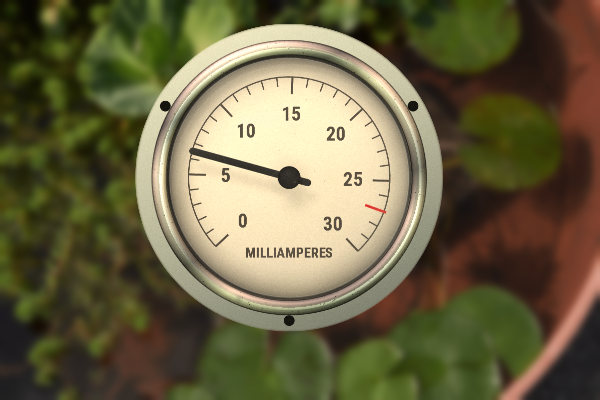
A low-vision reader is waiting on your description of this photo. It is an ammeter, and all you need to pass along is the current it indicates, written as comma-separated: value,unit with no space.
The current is 6.5,mA
